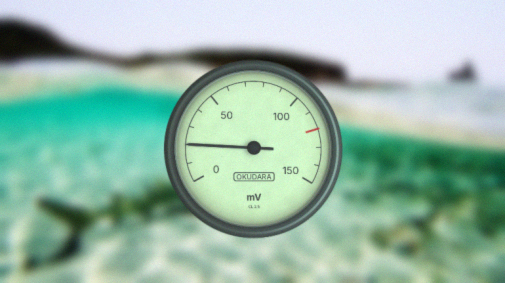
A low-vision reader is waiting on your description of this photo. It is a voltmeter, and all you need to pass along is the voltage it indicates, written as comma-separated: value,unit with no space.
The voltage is 20,mV
